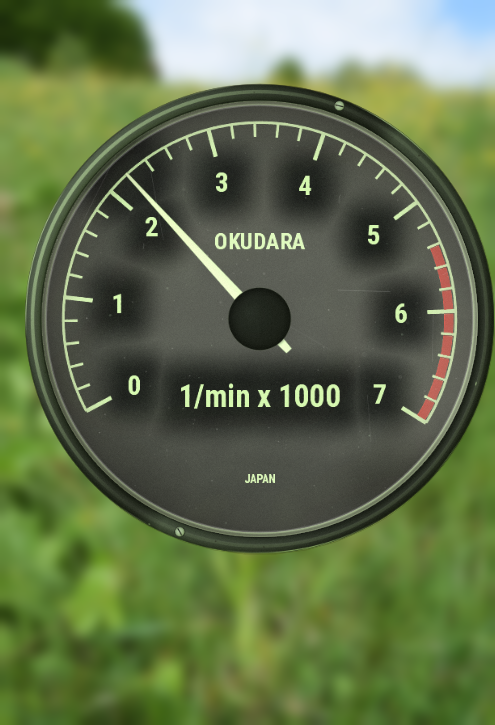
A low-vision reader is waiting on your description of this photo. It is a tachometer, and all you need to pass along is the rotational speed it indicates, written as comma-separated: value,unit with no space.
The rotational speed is 2200,rpm
